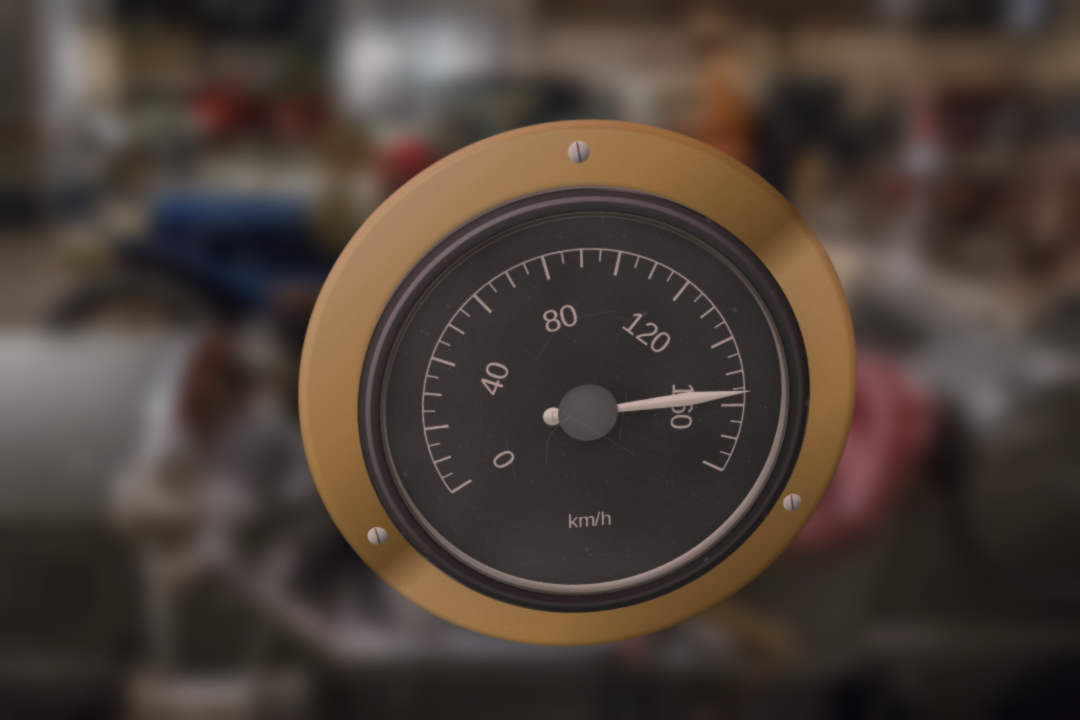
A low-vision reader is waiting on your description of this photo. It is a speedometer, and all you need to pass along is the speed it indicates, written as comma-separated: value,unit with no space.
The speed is 155,km/h
